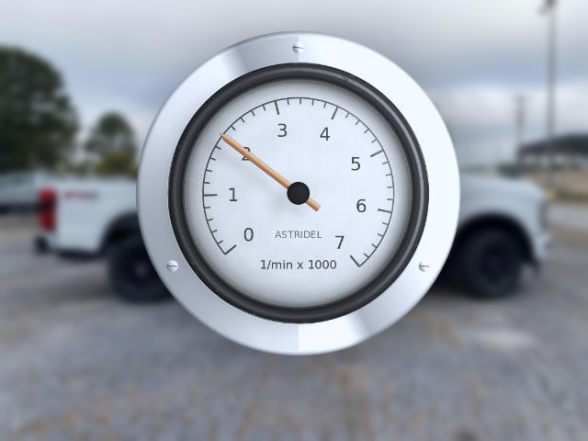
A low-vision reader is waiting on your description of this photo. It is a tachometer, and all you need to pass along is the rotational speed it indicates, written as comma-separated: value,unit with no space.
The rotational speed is 2000,rpm
